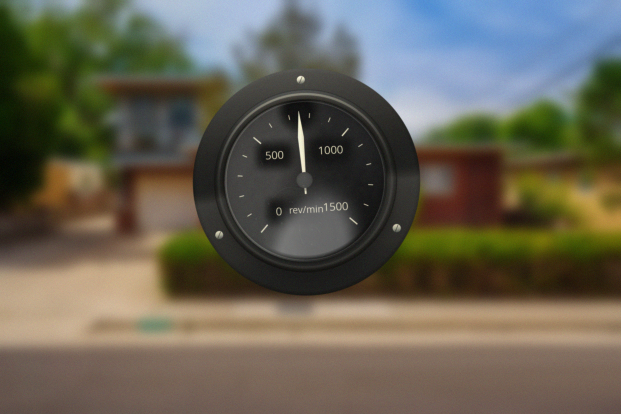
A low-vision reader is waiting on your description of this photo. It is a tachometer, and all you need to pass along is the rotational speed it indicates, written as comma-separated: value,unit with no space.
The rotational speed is 750,rpm
